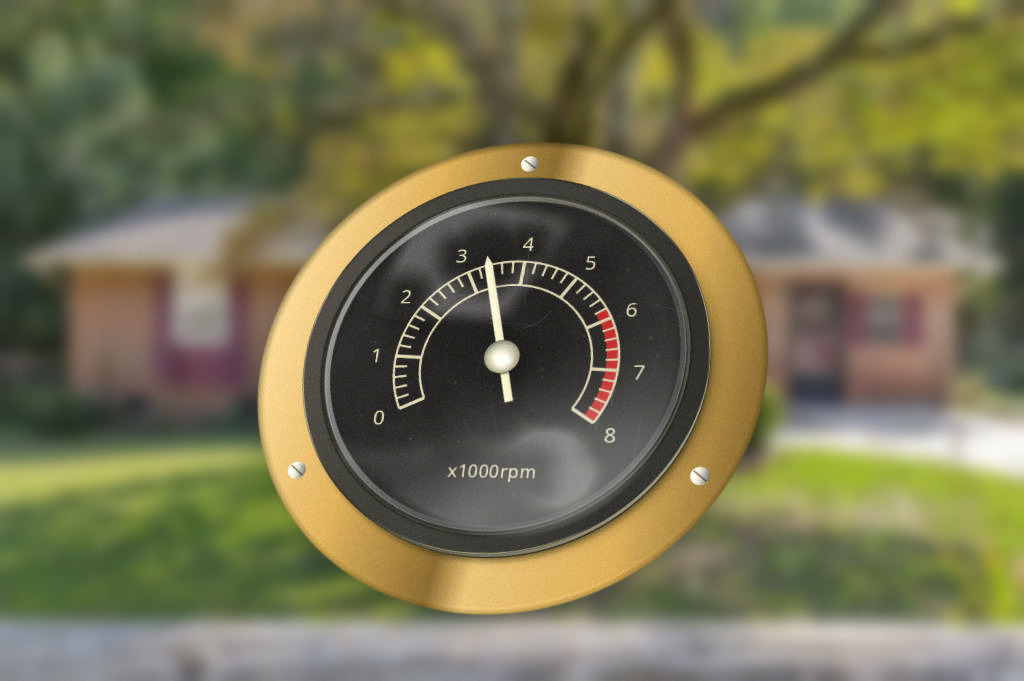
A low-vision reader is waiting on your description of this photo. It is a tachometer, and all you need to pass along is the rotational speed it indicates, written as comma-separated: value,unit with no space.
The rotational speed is 3400,rpm
